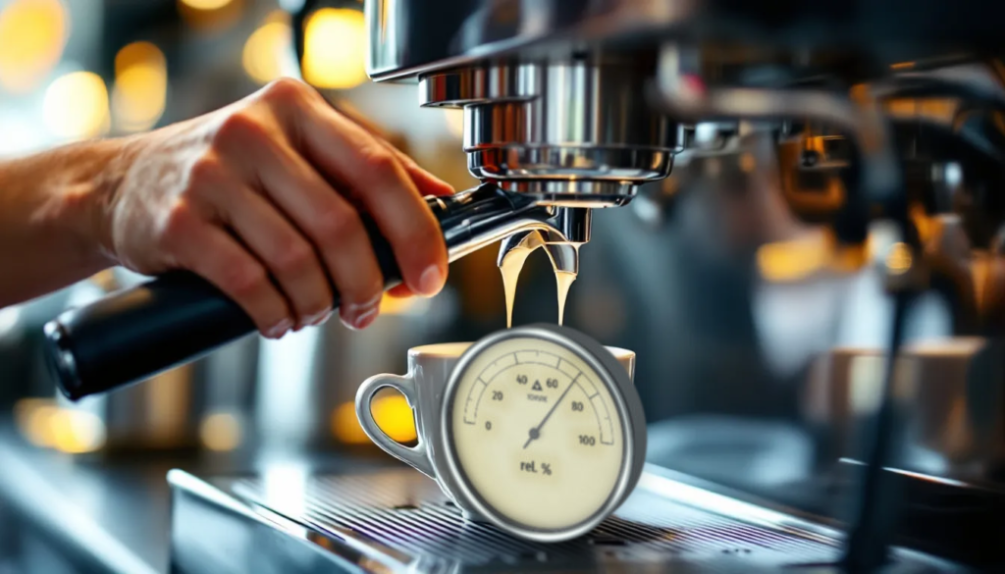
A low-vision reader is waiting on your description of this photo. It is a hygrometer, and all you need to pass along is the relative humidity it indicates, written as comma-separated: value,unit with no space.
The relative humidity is 70,%
